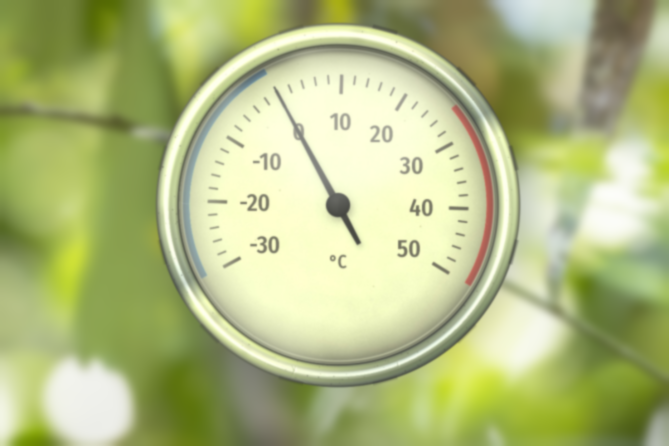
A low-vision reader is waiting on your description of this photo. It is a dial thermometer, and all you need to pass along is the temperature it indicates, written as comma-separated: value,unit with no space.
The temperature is 0,°C
